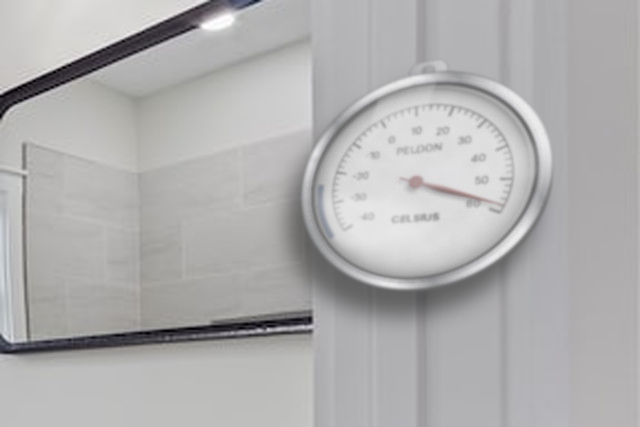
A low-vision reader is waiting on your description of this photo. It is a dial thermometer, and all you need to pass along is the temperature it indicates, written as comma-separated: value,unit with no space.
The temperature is 58,°C
